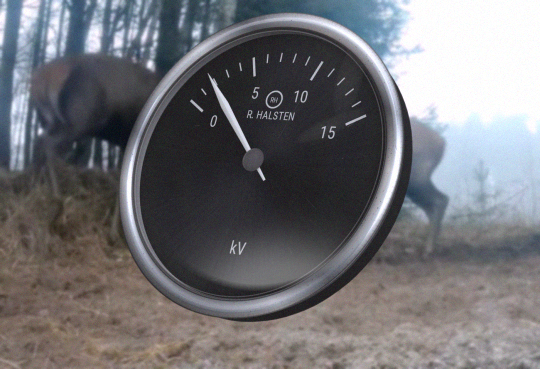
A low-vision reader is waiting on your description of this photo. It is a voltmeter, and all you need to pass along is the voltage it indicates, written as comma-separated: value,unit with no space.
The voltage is 2,kV
